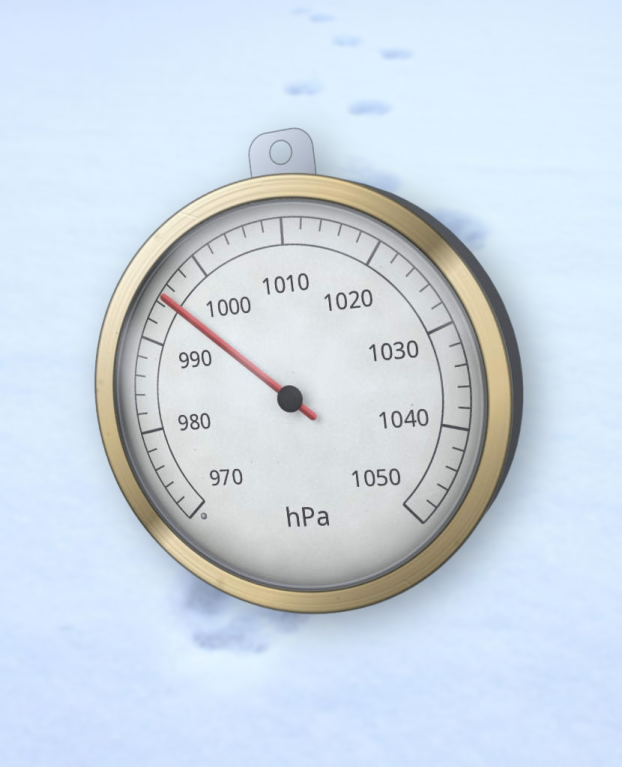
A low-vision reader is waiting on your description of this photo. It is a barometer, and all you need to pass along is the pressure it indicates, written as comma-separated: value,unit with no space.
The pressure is 995,hPa
